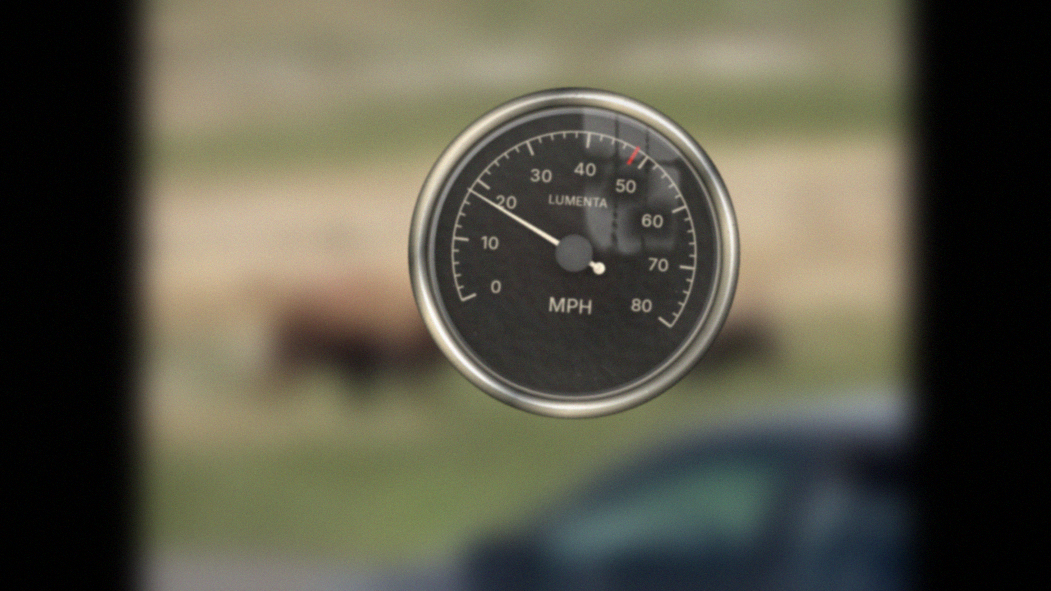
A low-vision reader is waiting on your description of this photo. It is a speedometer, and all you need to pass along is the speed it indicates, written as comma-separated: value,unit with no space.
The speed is 18,mph
